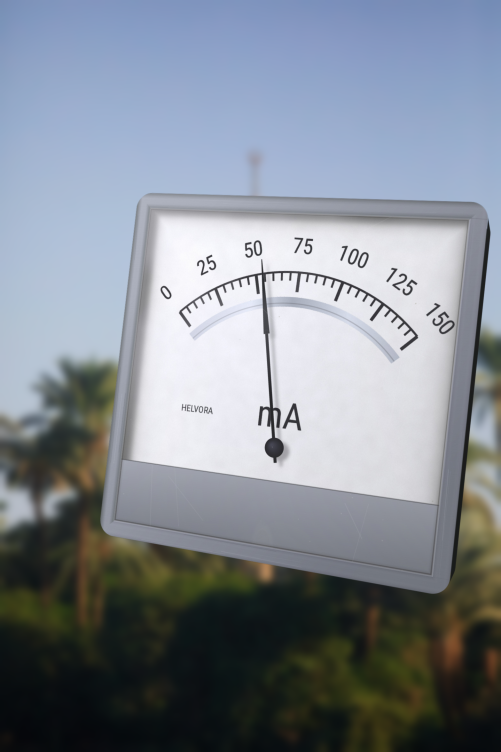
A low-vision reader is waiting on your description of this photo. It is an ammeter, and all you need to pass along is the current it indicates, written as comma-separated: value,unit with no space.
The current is 55,mA
